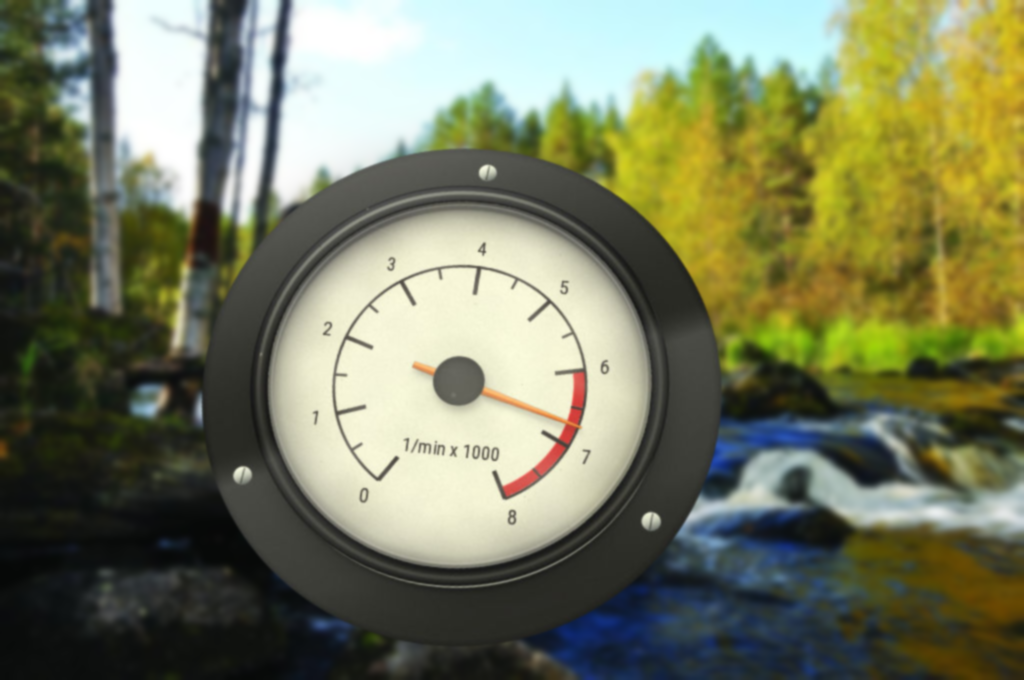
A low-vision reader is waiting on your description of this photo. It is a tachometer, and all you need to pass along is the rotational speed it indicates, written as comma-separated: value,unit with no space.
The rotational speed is 6750,rpm
